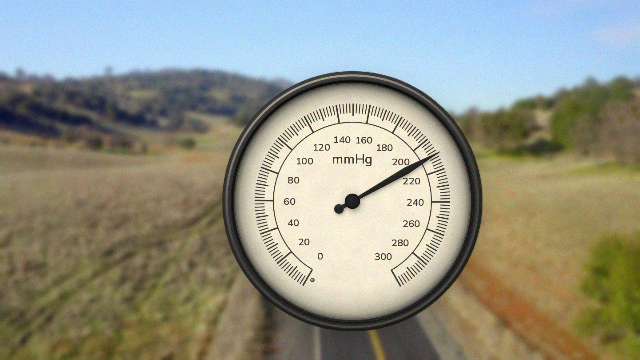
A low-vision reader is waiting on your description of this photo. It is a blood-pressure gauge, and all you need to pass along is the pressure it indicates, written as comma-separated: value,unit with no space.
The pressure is 210,mmHg
